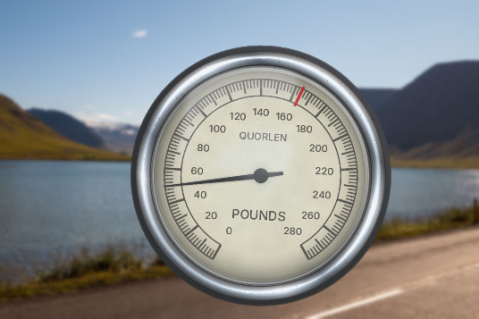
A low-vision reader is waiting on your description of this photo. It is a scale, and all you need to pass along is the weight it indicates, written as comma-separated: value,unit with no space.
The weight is 50,lb
